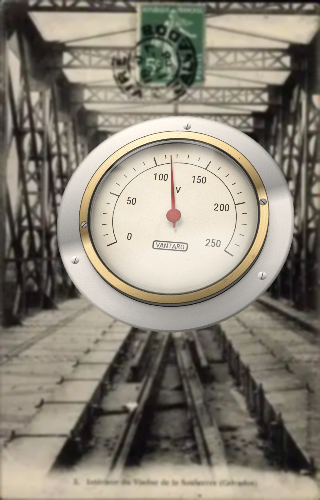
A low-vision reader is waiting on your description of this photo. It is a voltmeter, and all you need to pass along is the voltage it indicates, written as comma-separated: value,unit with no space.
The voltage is 115,V
